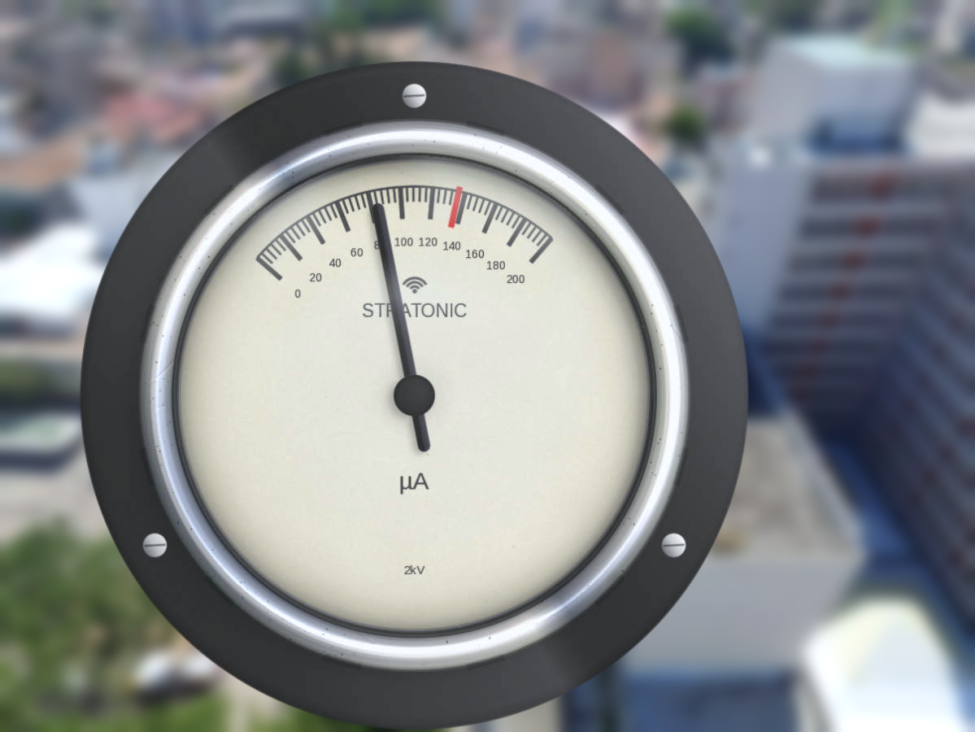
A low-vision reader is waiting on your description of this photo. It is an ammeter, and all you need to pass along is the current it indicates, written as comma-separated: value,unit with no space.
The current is 84,µA
